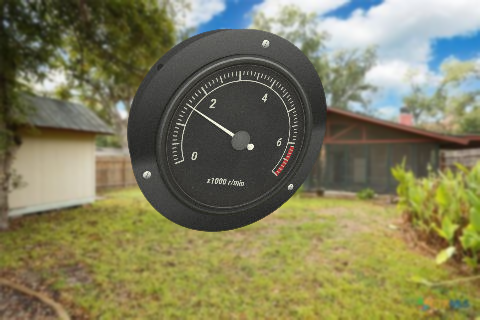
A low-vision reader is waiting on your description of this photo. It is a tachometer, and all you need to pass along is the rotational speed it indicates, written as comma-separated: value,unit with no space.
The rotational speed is 1500,rpm
